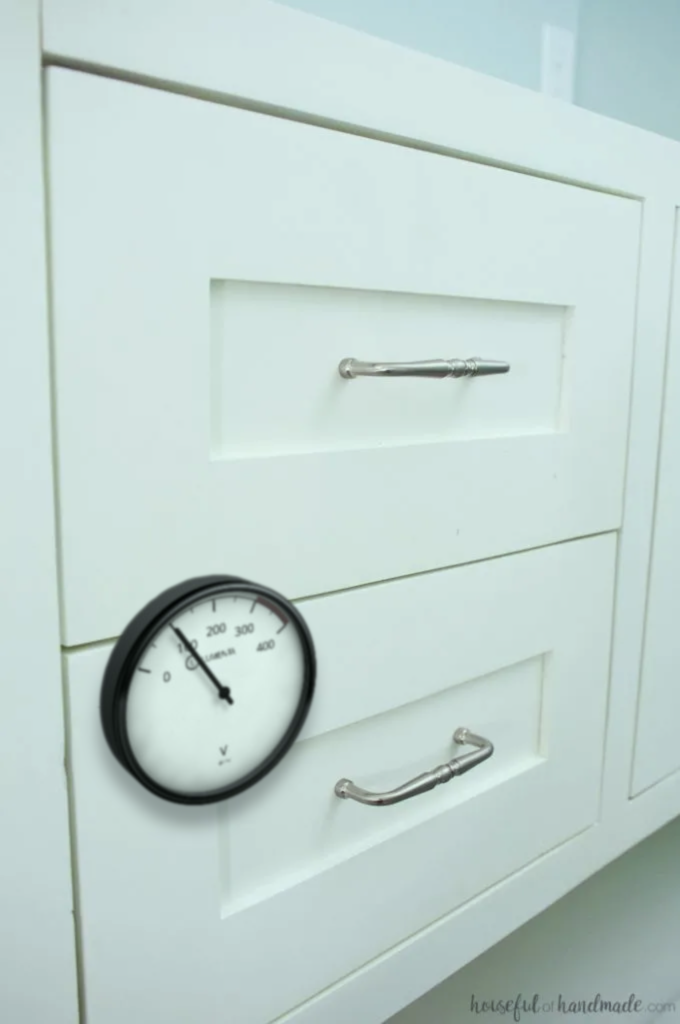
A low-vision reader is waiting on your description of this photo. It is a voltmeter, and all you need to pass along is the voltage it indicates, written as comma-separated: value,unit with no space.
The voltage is 100,V
